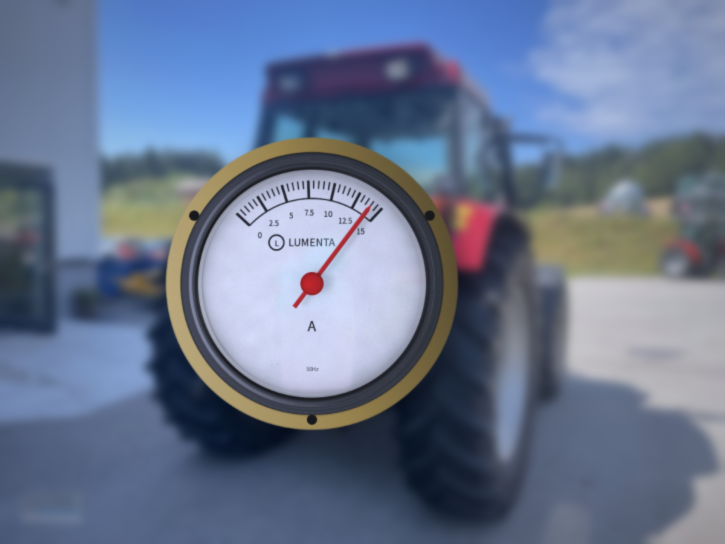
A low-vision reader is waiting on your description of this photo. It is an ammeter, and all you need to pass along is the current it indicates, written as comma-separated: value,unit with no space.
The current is 14,A
